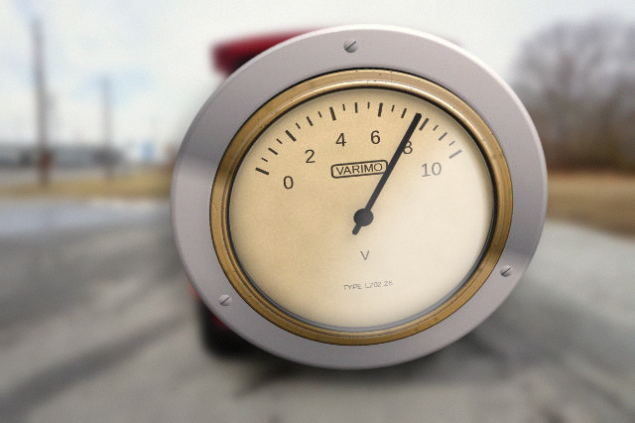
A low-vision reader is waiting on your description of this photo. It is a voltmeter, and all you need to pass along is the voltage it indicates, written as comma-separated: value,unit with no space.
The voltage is 7.5,V
